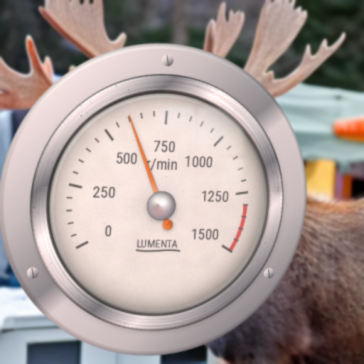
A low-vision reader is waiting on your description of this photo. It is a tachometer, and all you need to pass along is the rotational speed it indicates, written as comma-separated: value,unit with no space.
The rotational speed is 600,rpm
